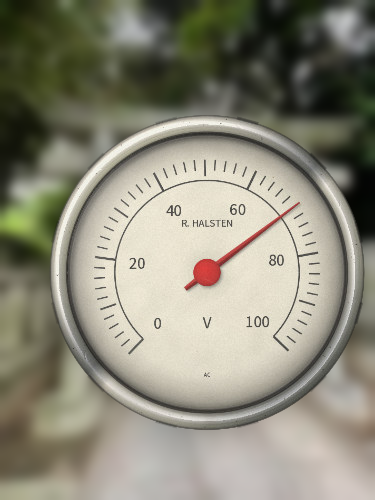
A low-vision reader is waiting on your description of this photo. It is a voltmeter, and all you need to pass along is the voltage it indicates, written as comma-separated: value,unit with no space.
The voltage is 70,V
